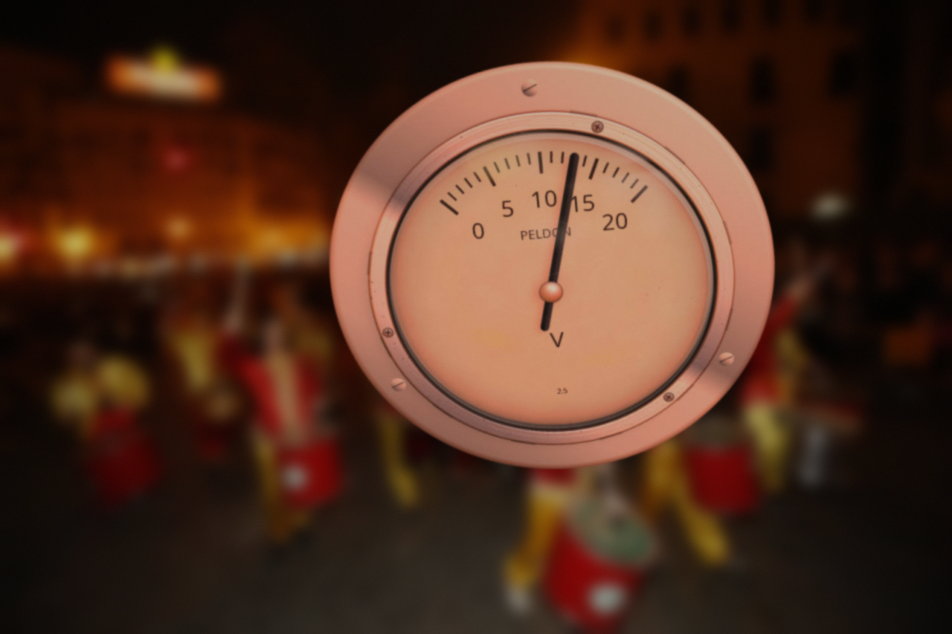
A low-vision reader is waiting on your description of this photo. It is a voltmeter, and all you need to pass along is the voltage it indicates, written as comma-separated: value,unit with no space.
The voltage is 13,V
